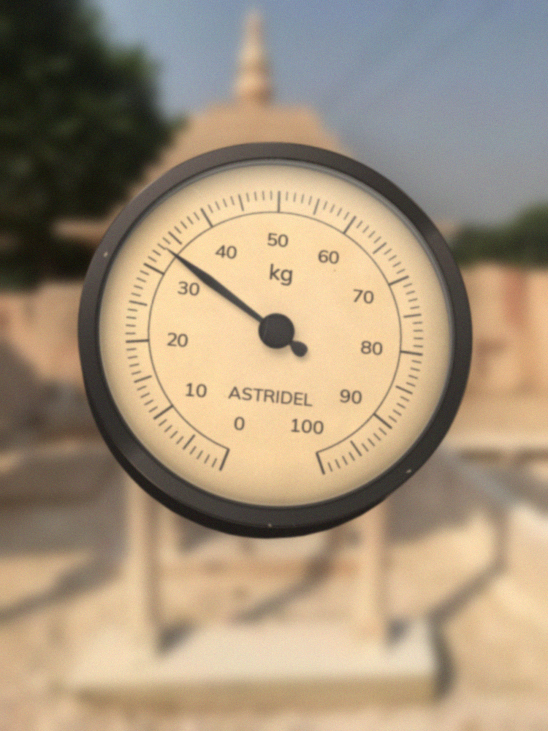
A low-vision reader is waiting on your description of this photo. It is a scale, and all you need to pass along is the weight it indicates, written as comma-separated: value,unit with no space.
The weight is 33,kg
